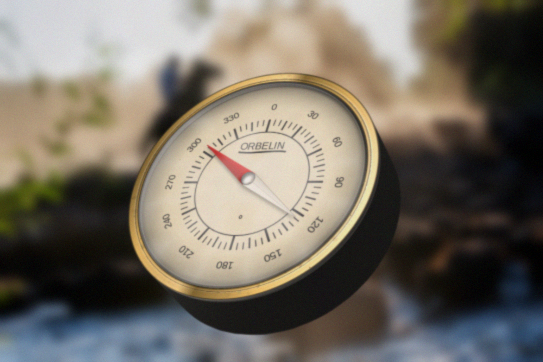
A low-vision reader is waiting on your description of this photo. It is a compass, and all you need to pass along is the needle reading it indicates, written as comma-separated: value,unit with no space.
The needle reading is 305,°
